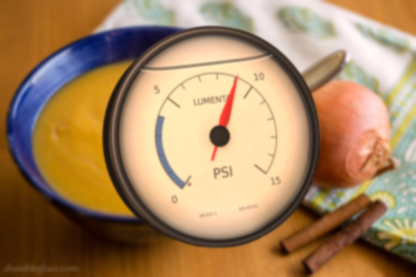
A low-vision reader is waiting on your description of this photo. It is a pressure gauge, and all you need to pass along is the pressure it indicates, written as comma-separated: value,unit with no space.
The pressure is 9,psi
